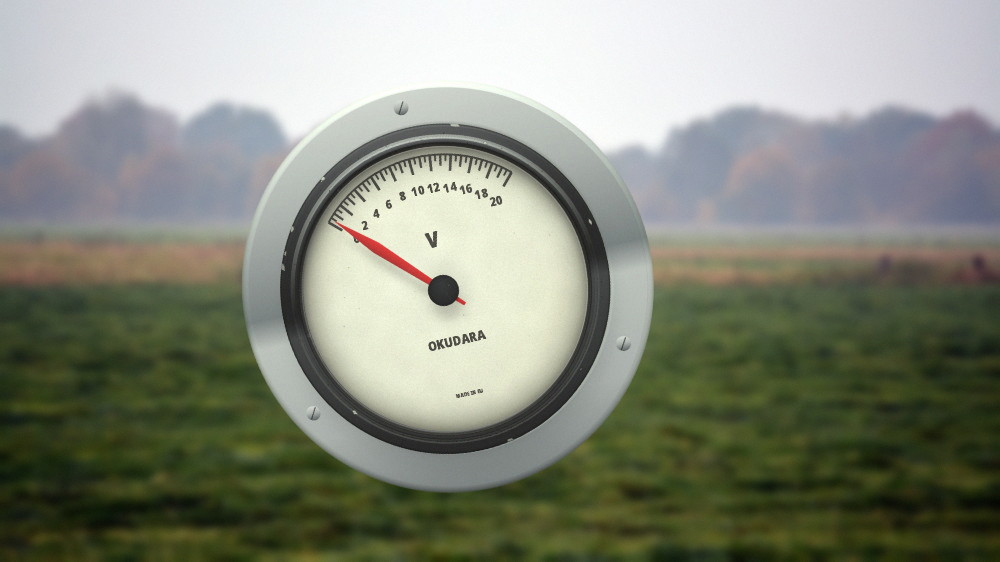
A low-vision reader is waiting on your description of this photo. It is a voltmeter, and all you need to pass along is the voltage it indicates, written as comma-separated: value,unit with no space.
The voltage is 0.5,V
